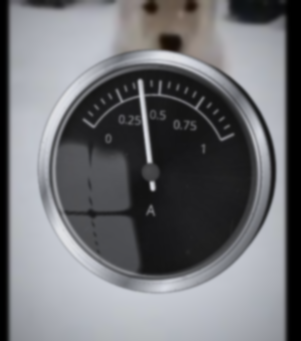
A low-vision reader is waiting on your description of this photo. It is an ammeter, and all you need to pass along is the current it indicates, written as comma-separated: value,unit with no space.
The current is 0.4,A
